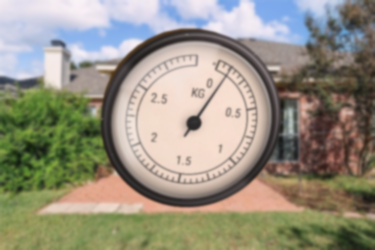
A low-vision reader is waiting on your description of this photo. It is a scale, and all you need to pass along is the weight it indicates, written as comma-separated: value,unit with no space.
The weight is 0.1,kg
